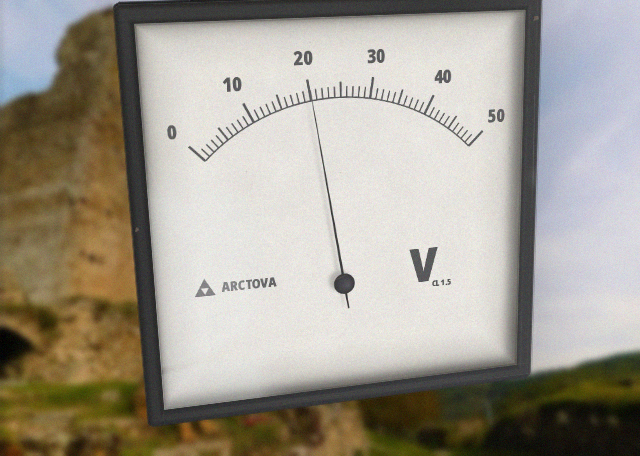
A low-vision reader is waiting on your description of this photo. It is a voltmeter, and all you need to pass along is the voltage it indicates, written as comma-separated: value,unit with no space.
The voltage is 20,V
